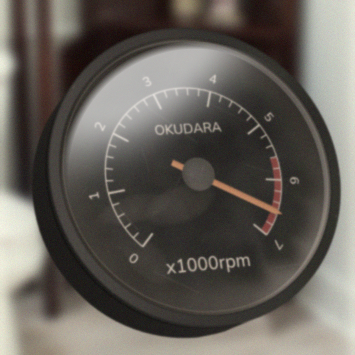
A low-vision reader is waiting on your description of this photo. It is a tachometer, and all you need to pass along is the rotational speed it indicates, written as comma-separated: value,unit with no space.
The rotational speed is 6600,rpm
